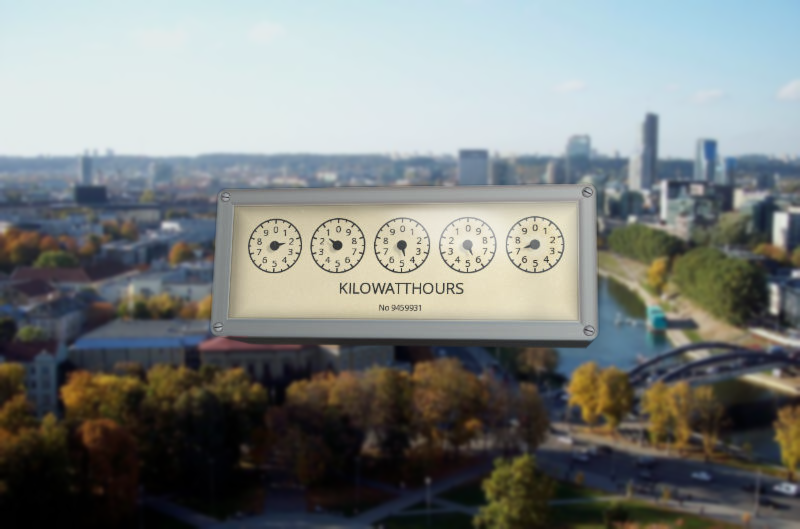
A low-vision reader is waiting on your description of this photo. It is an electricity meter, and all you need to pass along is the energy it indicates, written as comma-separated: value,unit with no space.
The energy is 21457,kWh
